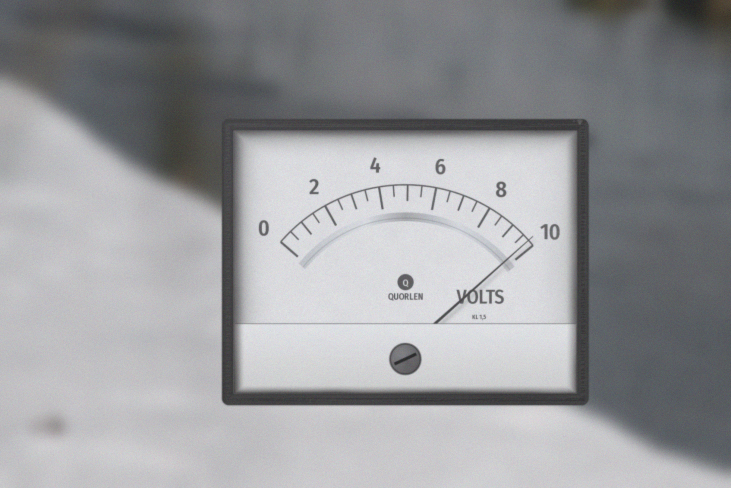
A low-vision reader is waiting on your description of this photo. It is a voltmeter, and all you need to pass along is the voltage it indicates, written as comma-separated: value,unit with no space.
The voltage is 9.75,V
